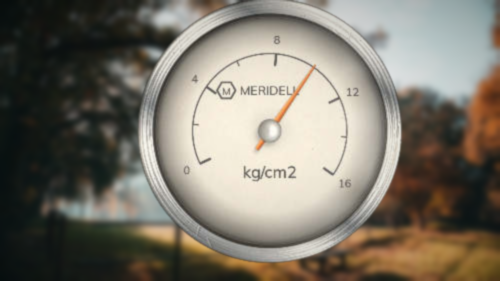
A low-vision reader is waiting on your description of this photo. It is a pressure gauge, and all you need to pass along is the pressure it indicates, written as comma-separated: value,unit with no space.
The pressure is 10,kg/cm²
